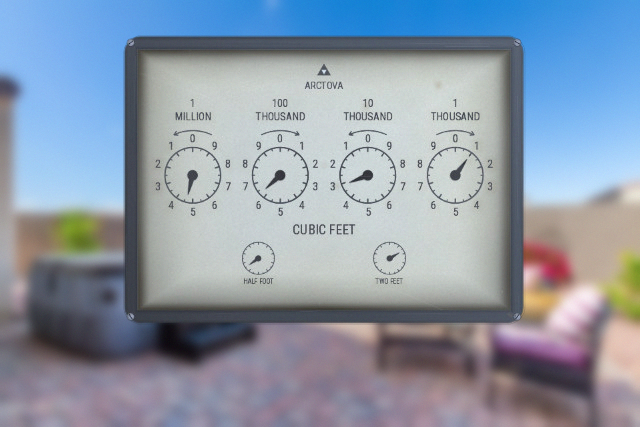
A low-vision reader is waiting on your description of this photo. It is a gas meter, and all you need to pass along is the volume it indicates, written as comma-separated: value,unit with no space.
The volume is 463100,ft³
